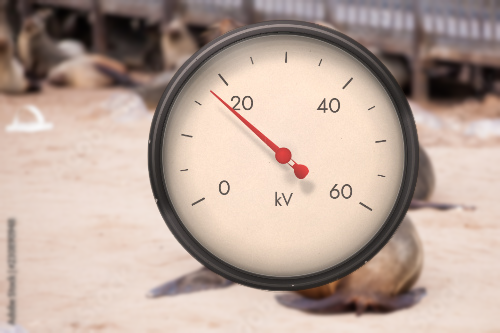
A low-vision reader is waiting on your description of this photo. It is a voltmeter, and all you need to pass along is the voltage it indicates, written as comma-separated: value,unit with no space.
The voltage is 17.5,kV
